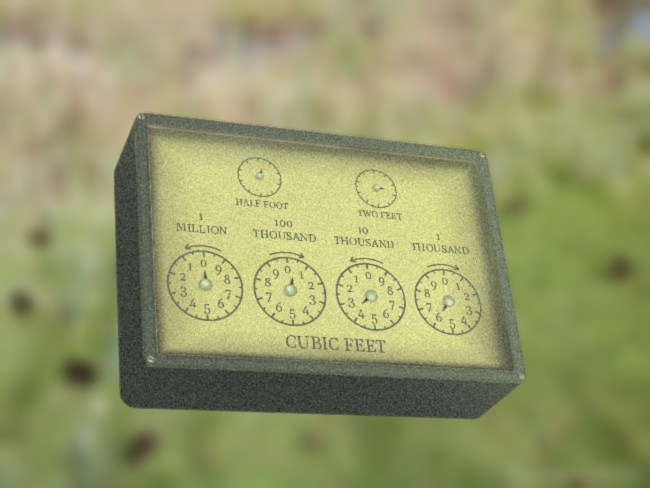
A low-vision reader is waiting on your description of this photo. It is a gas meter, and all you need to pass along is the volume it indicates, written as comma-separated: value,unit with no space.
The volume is 3600,ft³
